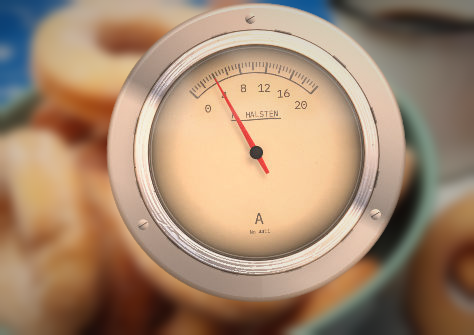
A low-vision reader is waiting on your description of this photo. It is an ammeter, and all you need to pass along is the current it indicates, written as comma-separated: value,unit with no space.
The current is 4,A
